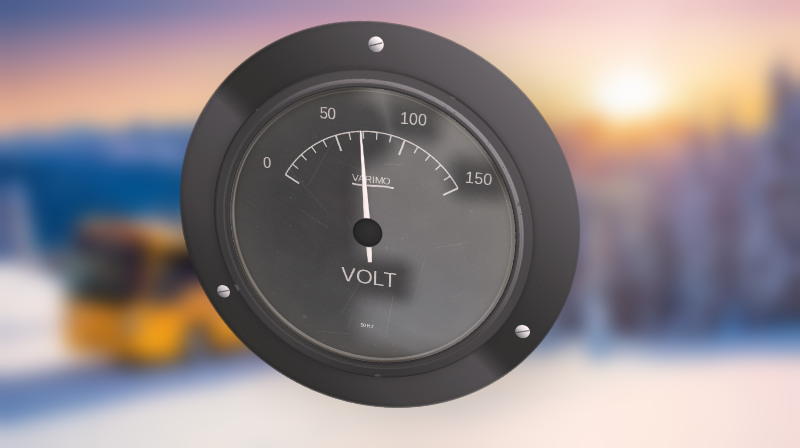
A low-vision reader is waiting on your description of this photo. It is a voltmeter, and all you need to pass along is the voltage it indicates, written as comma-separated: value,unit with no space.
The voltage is 70,V
